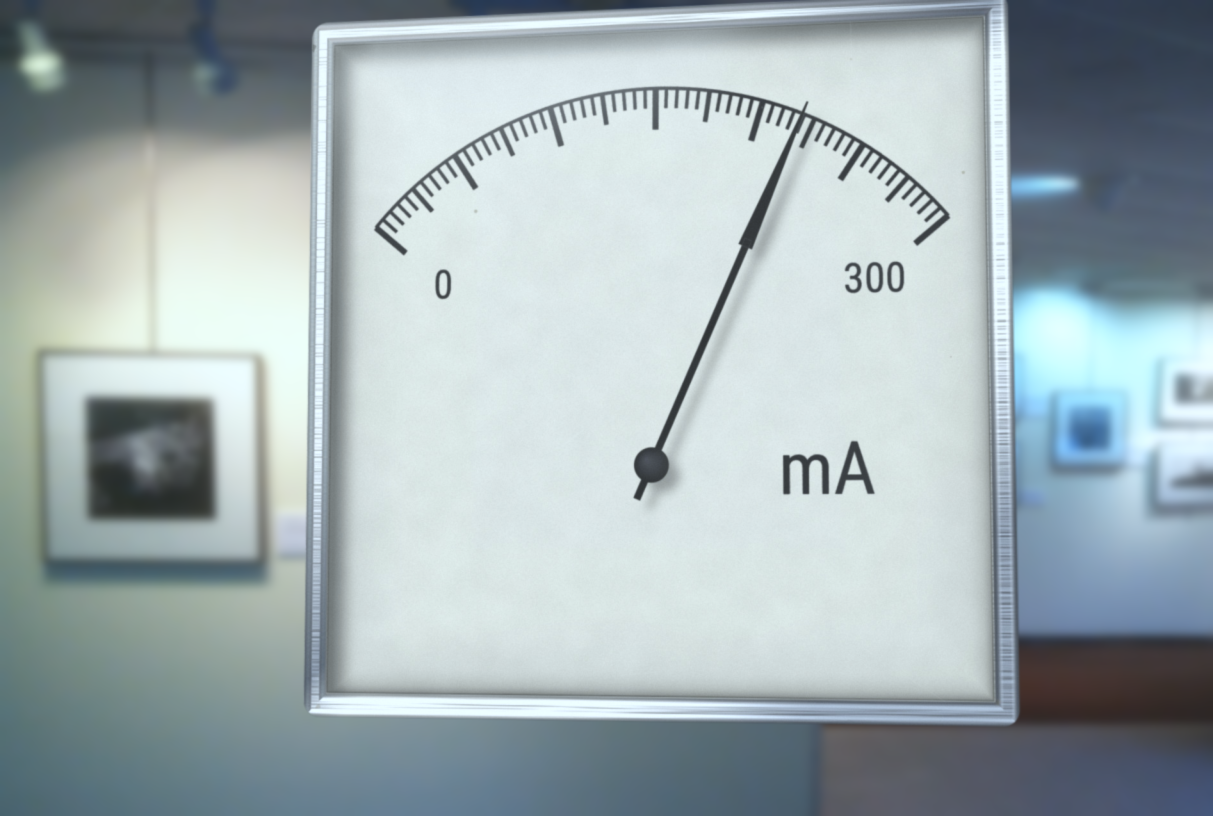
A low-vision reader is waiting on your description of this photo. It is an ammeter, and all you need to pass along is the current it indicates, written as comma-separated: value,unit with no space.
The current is 220,mA
